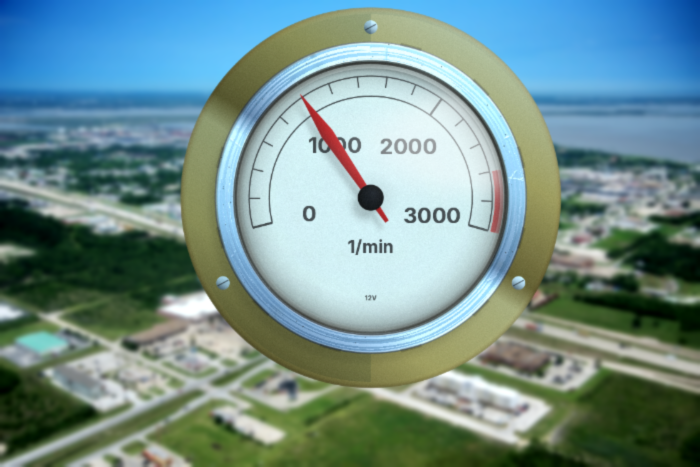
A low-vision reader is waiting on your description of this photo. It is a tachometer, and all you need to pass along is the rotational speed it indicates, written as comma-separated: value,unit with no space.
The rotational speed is 1000,rpm
